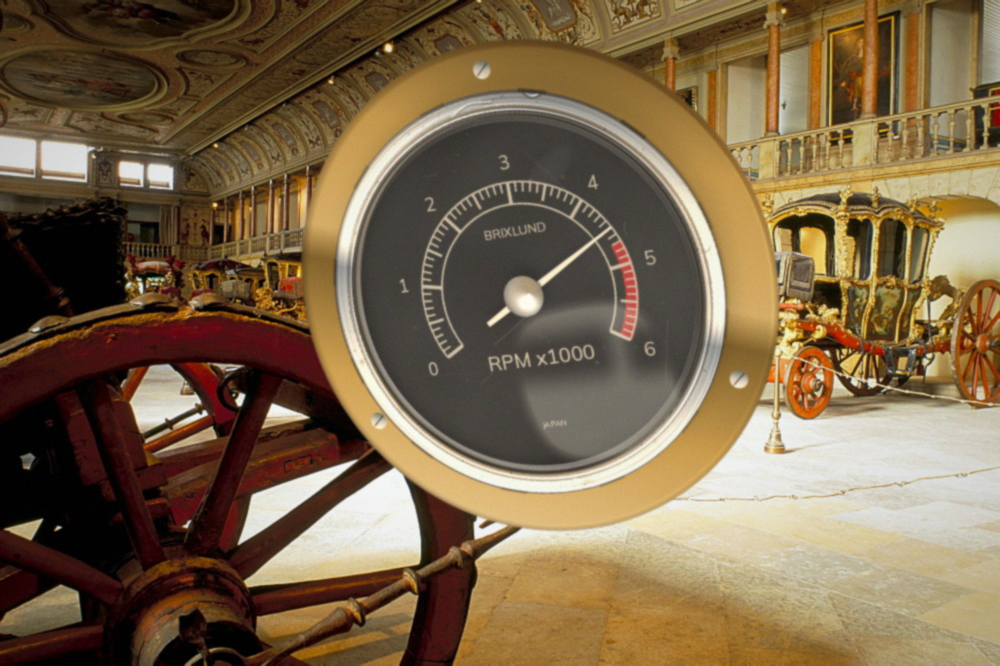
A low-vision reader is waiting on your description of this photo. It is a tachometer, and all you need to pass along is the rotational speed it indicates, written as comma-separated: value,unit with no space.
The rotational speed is 4500,rpm
